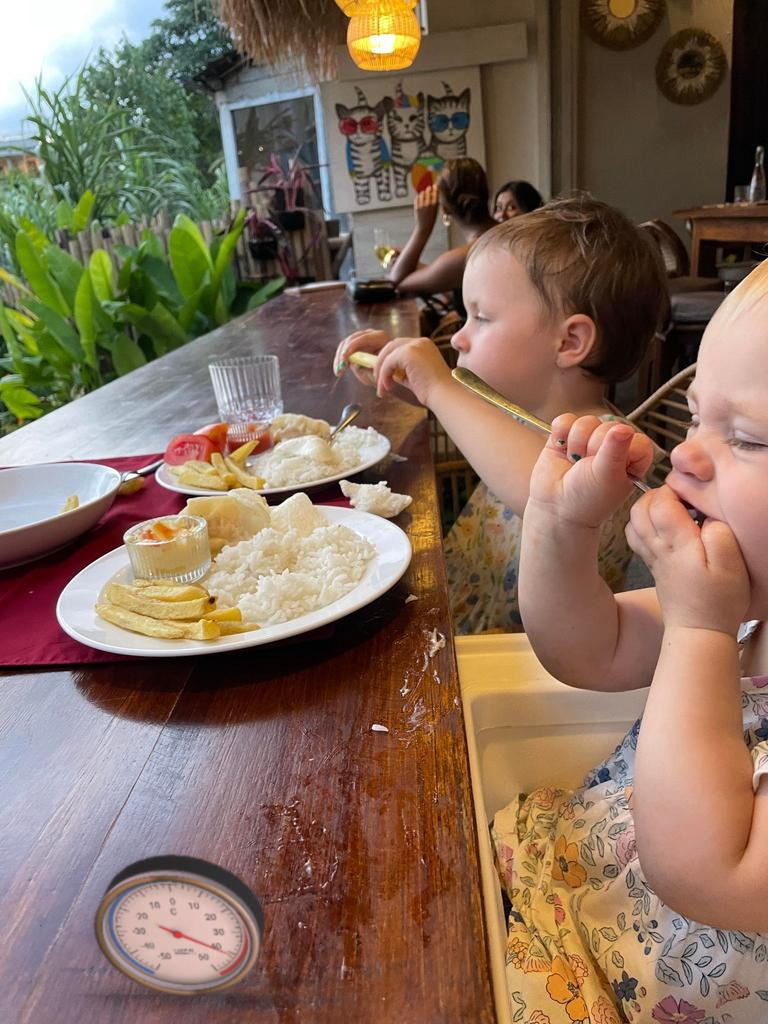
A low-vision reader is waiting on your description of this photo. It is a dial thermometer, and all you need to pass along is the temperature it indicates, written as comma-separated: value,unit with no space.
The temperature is 40,°C
